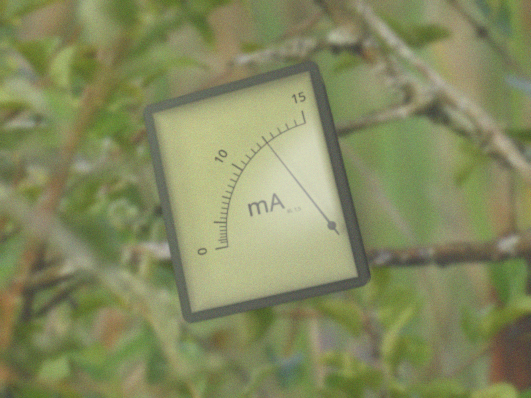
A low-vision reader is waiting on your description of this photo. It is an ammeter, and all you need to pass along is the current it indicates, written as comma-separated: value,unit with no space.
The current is 12.5,mA
